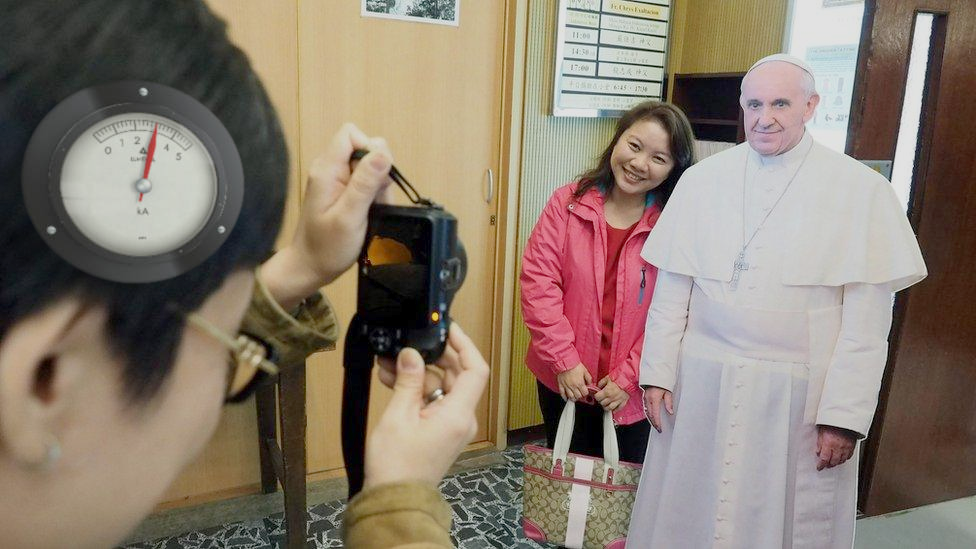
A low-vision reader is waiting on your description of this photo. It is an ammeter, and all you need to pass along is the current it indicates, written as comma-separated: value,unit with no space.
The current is 3,kA
